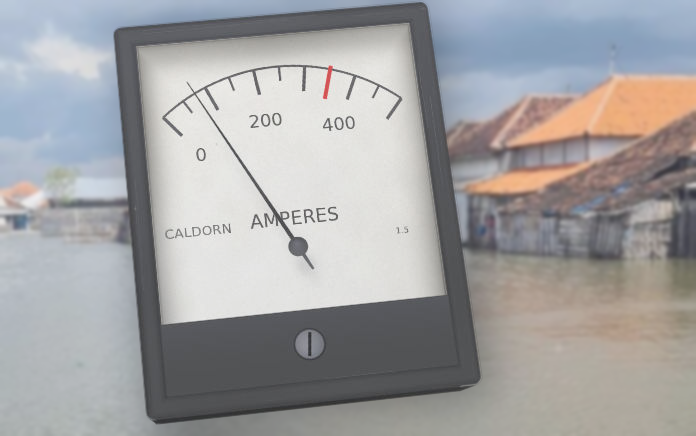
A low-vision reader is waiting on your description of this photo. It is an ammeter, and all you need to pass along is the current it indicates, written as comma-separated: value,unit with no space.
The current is 75,A
